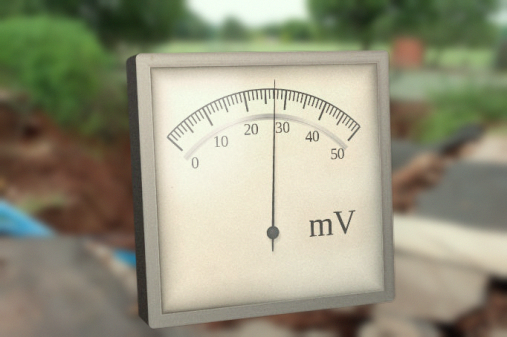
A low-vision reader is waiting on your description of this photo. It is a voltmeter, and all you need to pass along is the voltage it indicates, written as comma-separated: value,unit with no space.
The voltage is 27,mV
